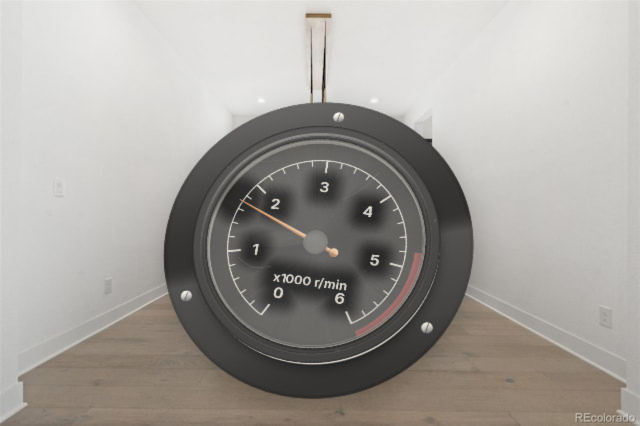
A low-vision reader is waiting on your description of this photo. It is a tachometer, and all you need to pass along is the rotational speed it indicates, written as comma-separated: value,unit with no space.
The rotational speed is 1700,rpm
